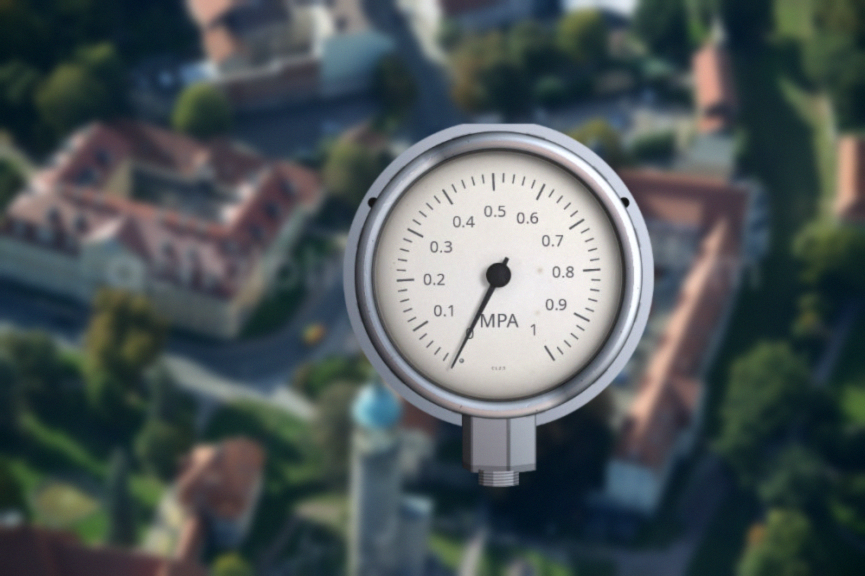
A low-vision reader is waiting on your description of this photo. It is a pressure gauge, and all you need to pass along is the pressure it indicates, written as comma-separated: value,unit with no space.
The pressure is 0,MPa
